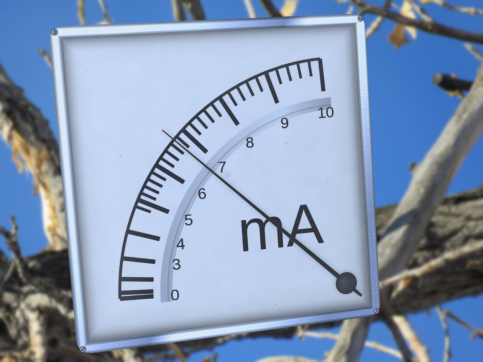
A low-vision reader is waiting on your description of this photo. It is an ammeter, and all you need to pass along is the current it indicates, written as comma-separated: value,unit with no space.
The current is 6.7,mA
